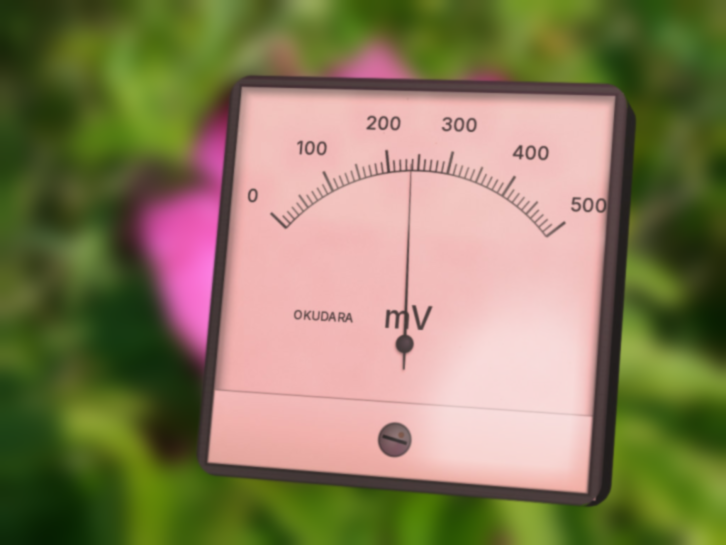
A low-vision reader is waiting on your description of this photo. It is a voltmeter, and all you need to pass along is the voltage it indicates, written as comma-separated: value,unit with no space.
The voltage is 240,mV
